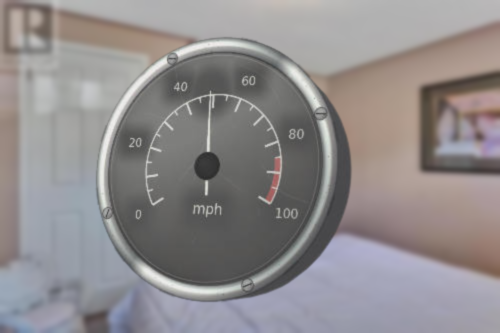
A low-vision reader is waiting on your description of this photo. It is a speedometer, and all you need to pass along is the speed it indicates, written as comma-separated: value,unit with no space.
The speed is 50,mph
